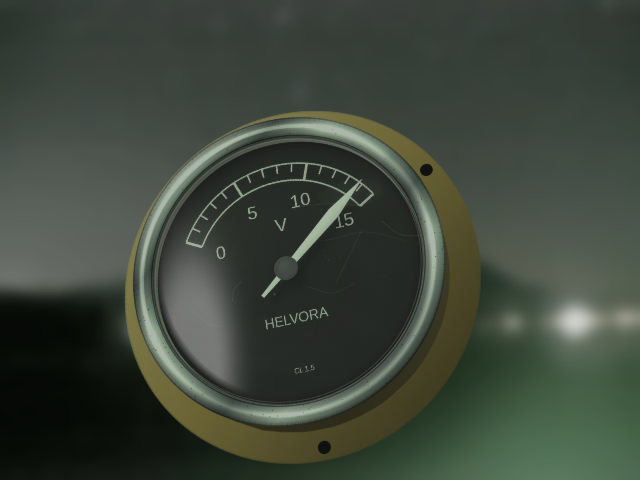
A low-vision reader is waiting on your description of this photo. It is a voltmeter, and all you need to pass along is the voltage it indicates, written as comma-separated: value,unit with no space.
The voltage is 14,V
